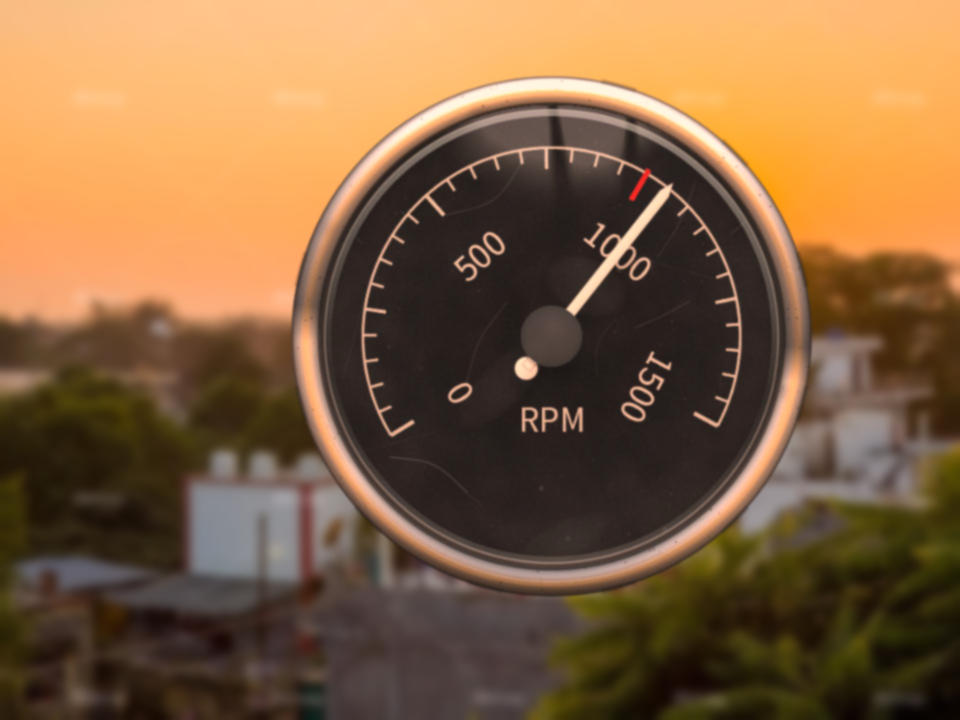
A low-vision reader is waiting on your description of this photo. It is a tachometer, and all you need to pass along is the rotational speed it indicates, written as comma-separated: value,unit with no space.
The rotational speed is 1000,rpm
